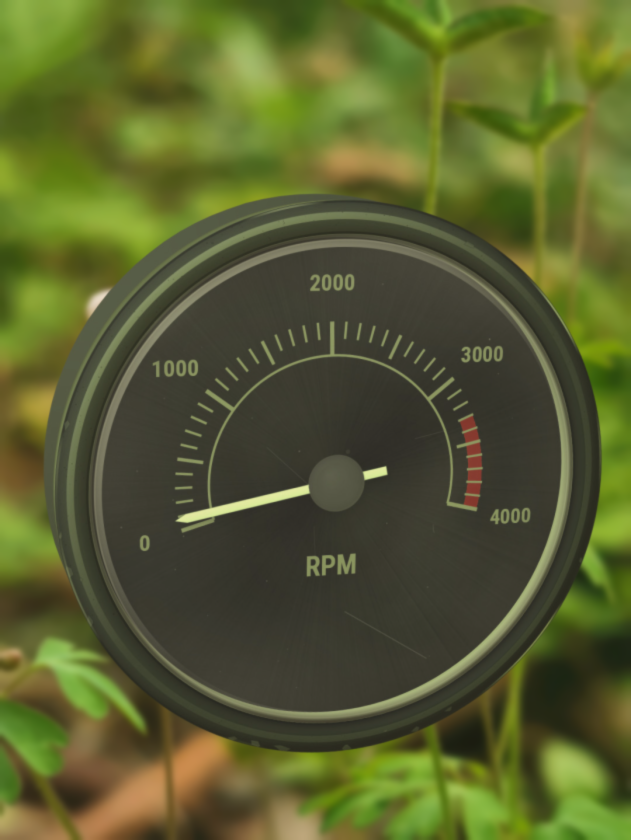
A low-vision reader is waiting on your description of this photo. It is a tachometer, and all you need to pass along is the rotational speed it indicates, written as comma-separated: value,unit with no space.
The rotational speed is 100,rpm
